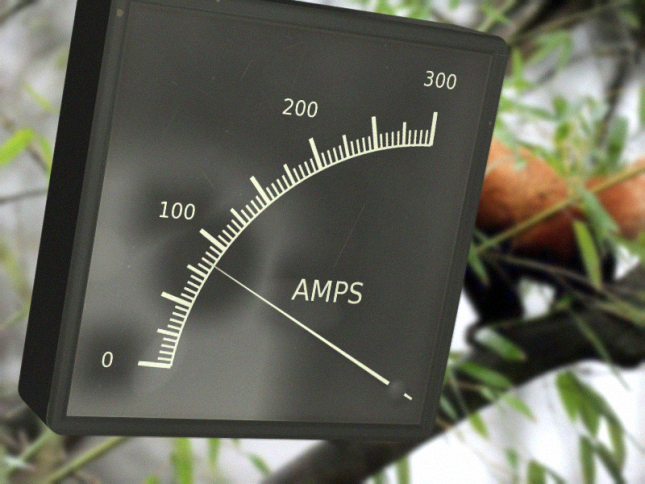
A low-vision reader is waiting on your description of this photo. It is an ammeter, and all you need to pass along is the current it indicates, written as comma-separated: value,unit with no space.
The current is 85,A
